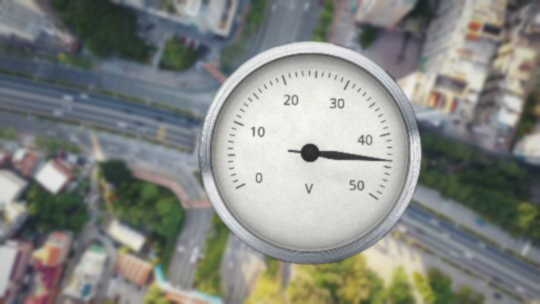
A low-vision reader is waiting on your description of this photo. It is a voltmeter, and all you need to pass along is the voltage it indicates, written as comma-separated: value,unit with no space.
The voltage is 44,V
